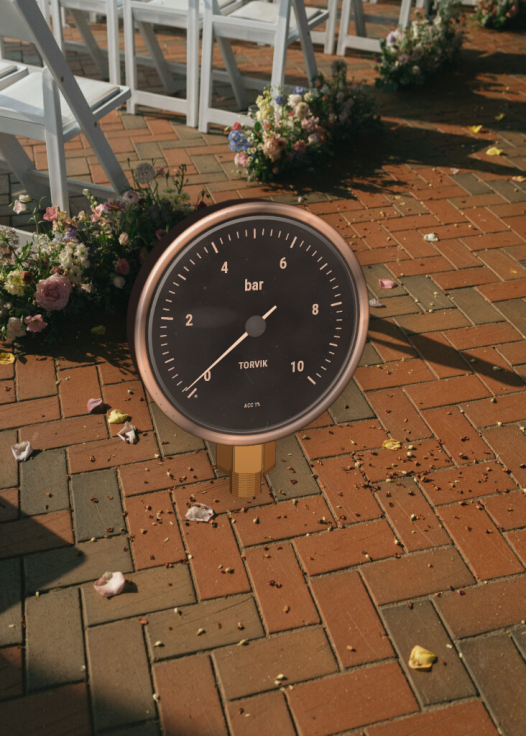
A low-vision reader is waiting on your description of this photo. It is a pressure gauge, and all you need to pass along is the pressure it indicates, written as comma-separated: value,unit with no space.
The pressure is 0.2,bar
